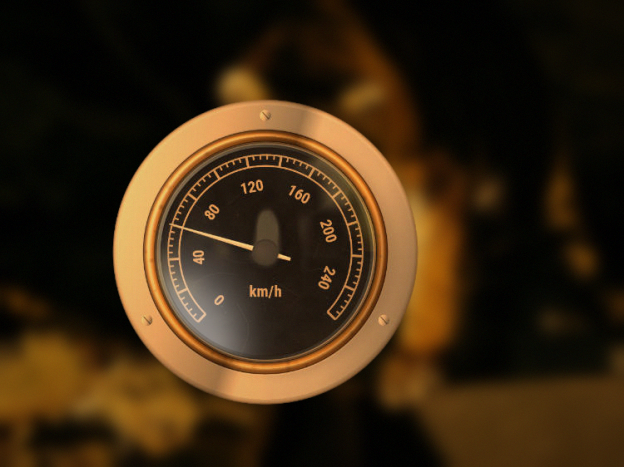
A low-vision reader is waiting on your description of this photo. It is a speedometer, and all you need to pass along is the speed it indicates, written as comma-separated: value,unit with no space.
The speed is 60,km/h
